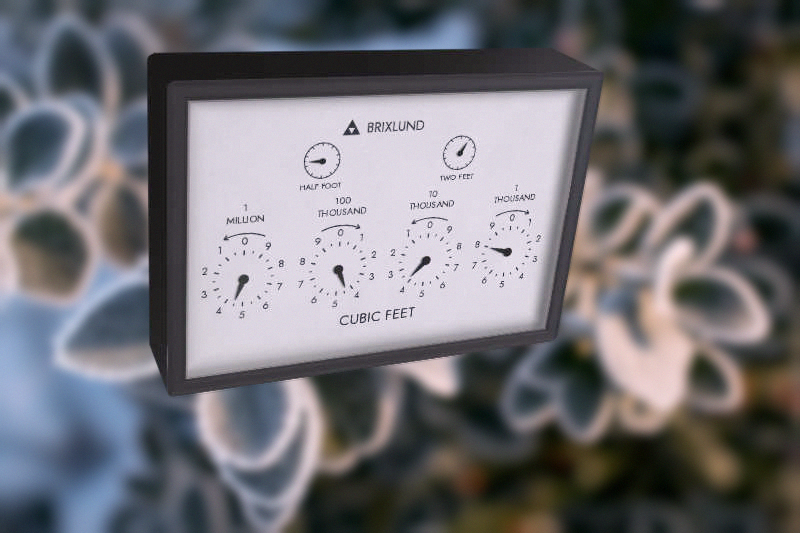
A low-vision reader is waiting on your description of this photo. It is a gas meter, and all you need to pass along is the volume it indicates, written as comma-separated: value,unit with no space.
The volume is 443800,ft³
